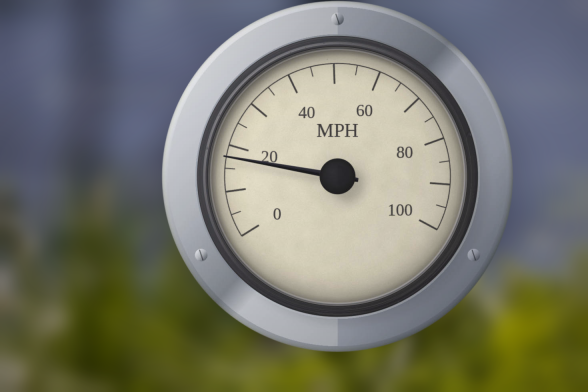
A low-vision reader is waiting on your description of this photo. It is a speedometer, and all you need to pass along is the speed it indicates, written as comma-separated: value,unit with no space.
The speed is 17.5,mph
